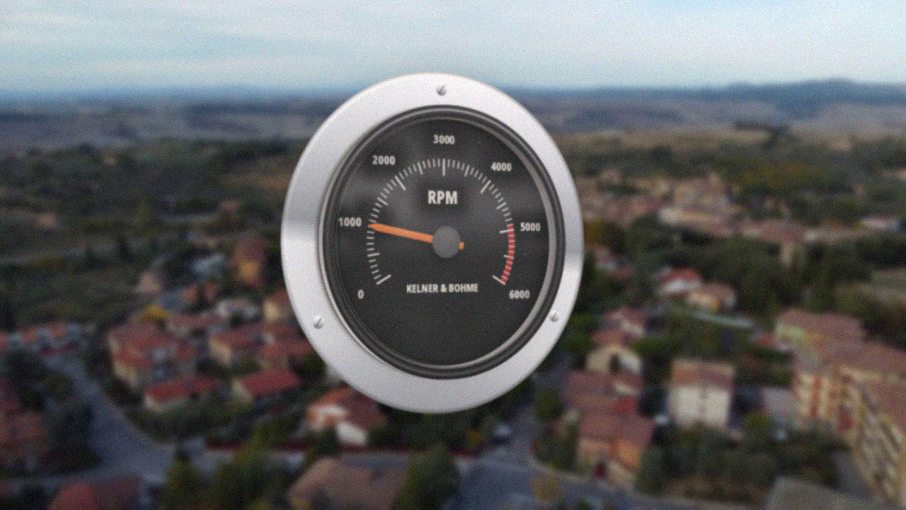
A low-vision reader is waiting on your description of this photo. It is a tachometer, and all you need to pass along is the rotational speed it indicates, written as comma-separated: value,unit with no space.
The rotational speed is 1000,rpm
